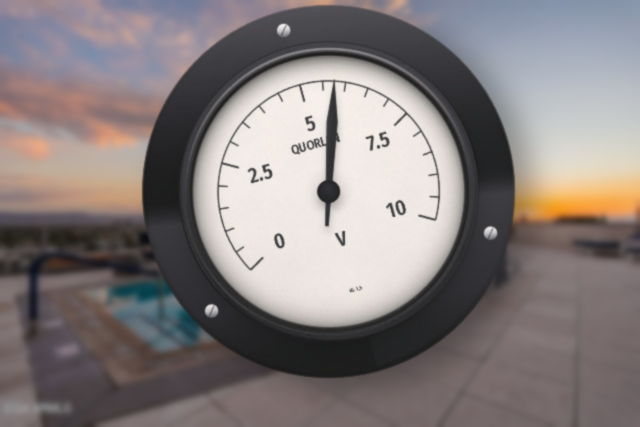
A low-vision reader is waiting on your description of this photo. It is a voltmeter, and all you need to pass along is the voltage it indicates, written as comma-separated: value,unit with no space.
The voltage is 5.75,V
